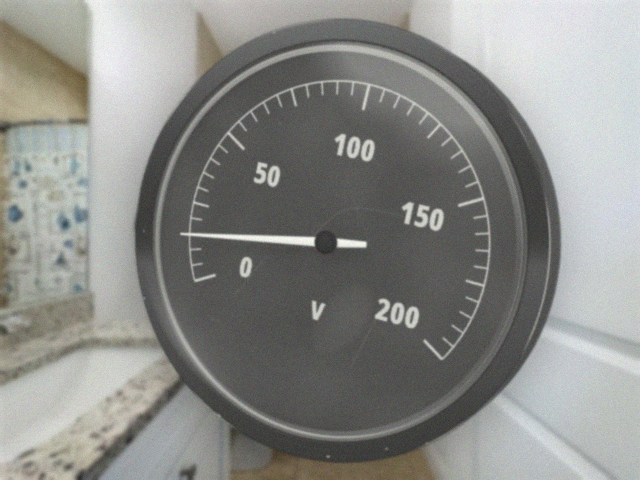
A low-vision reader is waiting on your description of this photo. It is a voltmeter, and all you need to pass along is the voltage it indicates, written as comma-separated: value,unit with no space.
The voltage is 15,V
